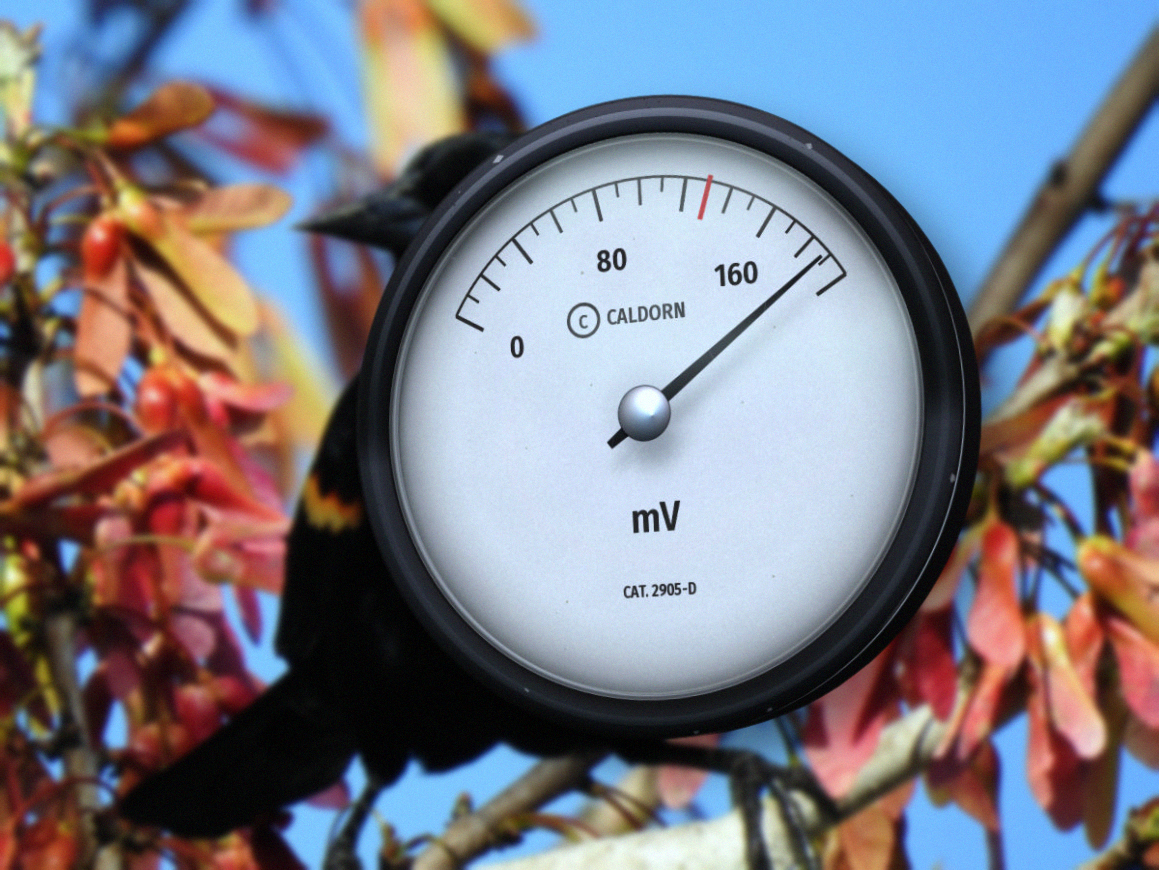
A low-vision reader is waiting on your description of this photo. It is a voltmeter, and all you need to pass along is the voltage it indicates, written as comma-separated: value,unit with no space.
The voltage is 190,mV
